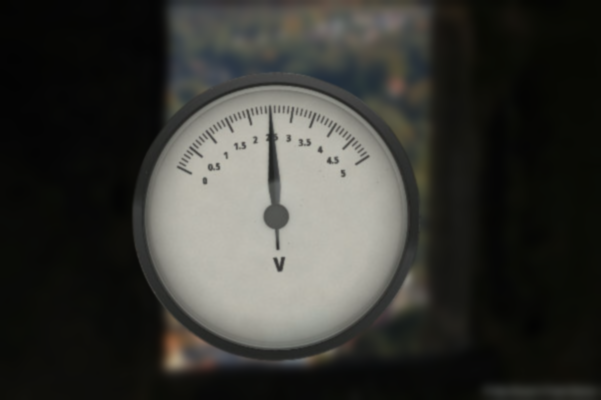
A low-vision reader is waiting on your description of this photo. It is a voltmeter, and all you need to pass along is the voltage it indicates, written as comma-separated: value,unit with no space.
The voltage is 2.5,V
